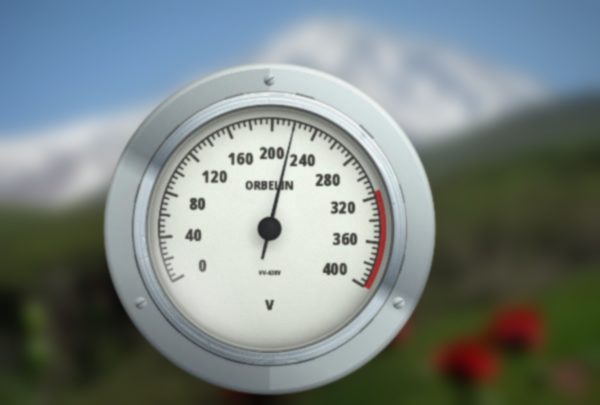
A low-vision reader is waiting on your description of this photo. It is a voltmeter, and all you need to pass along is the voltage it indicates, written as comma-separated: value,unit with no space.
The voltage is 220,V
